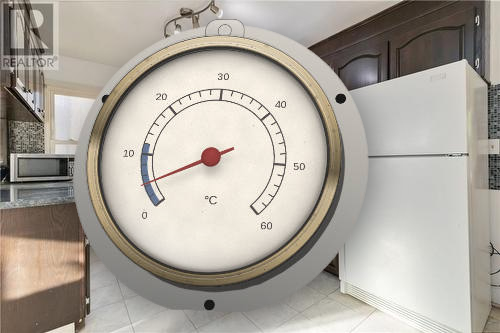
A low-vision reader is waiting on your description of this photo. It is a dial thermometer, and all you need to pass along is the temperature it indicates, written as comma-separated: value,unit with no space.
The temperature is 4,°C
